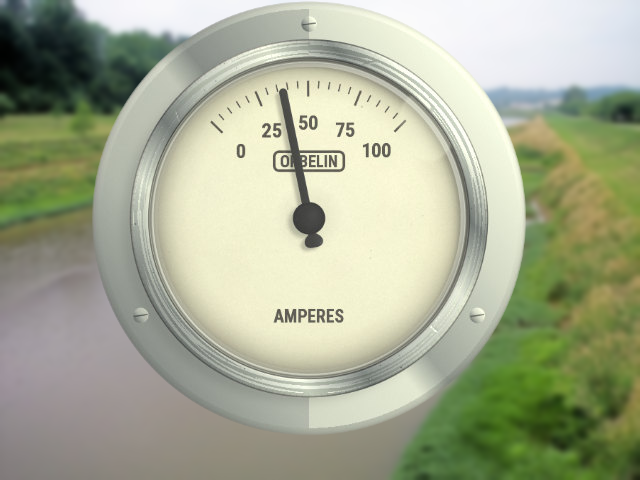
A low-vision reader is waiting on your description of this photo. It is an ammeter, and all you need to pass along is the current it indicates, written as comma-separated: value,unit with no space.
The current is 37.5,A
